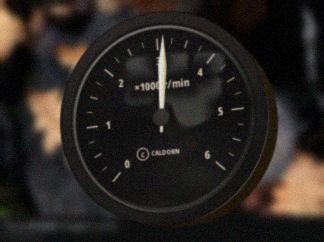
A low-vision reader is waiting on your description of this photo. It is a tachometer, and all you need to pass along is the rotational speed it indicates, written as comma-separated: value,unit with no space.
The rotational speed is 3125,rpm
